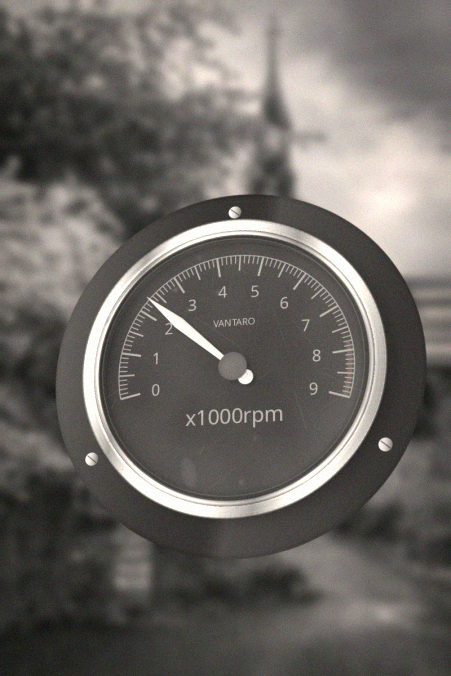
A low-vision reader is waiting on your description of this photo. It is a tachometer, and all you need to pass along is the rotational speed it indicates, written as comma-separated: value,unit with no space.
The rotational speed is 2300,rpm
